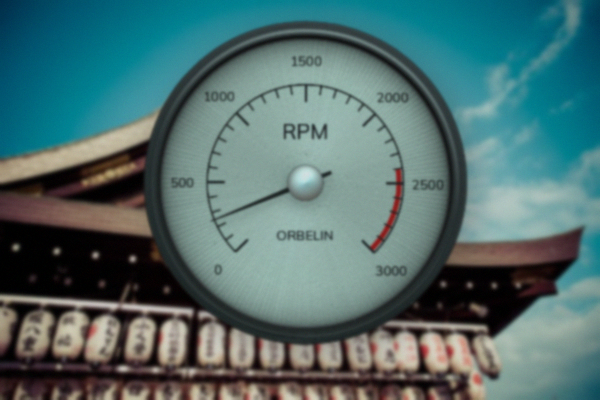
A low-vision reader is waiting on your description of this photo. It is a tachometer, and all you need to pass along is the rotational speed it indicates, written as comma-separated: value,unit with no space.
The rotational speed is 250,rpm
